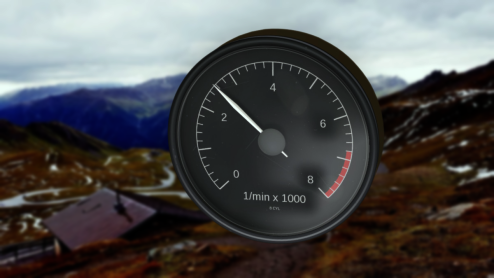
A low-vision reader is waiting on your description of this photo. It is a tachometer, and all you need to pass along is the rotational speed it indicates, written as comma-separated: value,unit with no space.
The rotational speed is 2600,rpm
